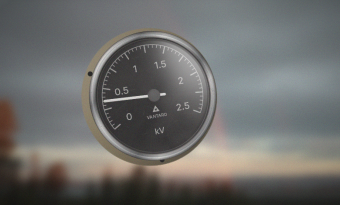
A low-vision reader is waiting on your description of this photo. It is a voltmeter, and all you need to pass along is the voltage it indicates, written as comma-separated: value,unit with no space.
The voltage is 0.35,kV
